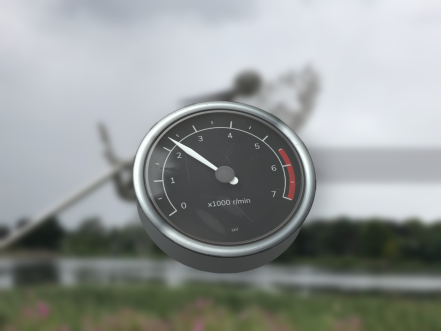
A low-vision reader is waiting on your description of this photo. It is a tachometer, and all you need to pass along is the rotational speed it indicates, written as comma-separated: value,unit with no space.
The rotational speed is 2250,rpm
